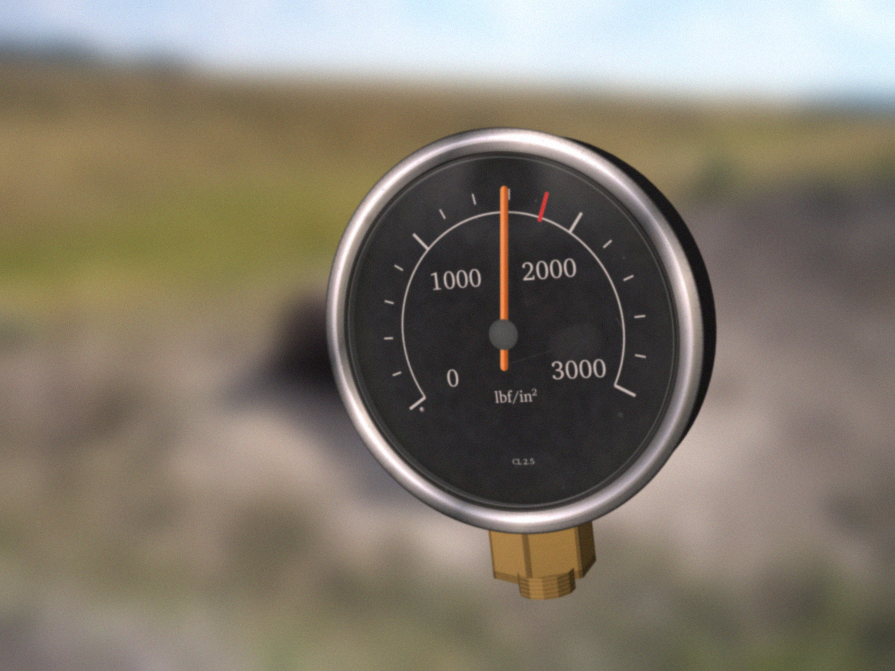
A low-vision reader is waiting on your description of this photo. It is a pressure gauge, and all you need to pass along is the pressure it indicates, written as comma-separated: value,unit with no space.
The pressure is 1600,psi
